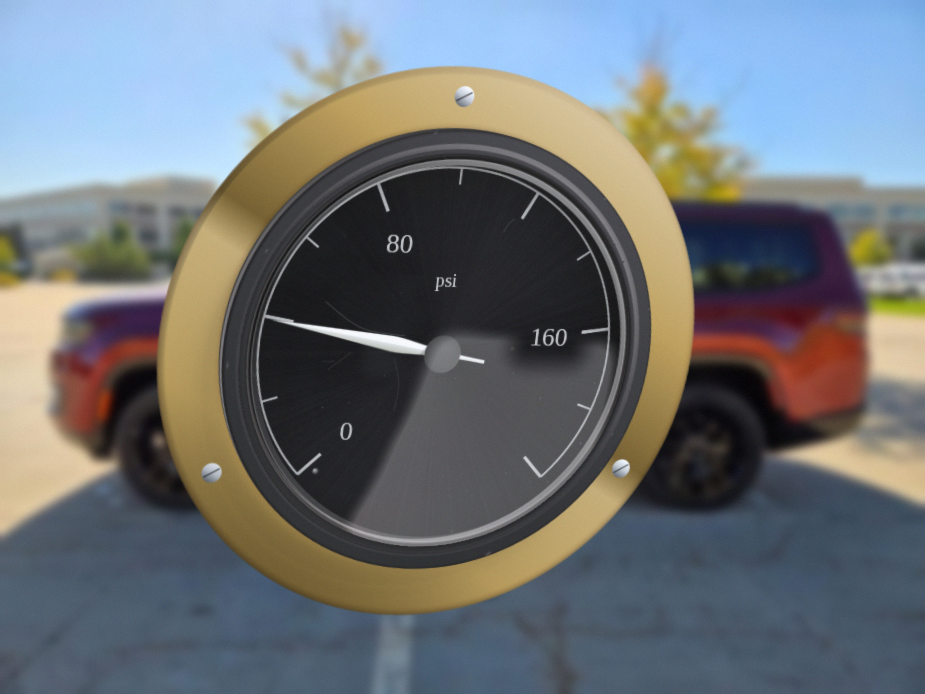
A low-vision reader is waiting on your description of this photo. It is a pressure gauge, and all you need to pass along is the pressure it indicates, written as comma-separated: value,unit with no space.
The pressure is 40,psi
